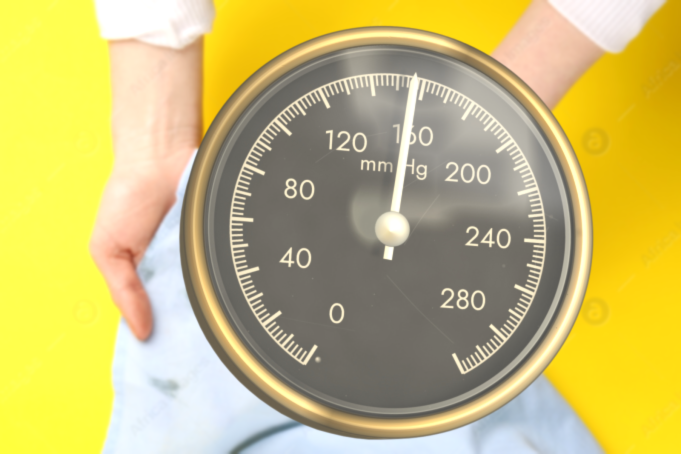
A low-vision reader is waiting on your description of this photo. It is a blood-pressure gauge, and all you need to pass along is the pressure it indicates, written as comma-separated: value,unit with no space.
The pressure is 156,mmHg
